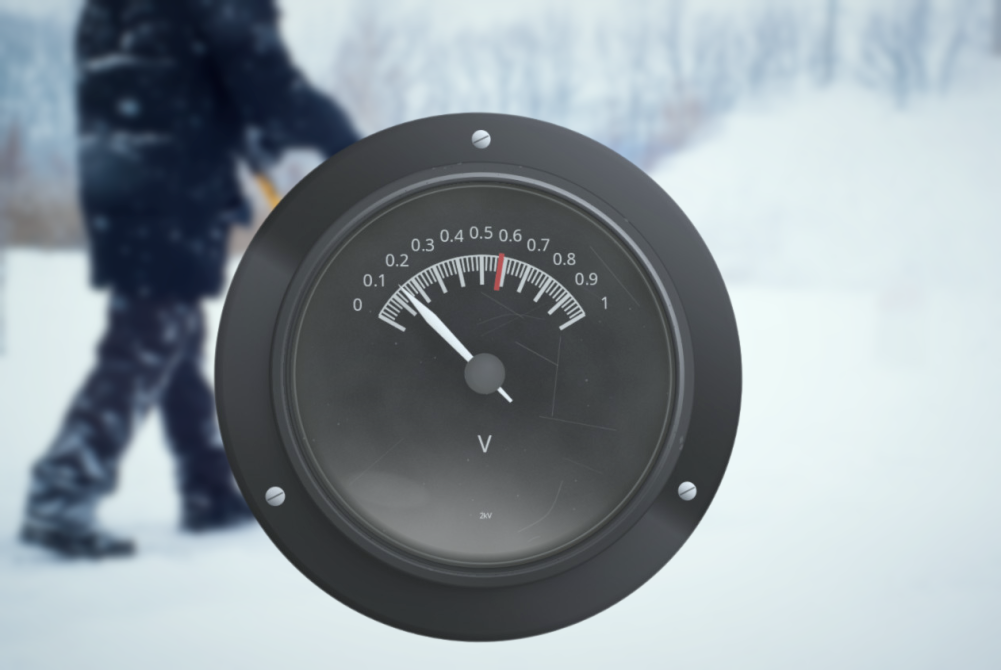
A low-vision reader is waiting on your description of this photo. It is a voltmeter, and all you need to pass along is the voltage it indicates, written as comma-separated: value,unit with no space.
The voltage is 0.14,V
